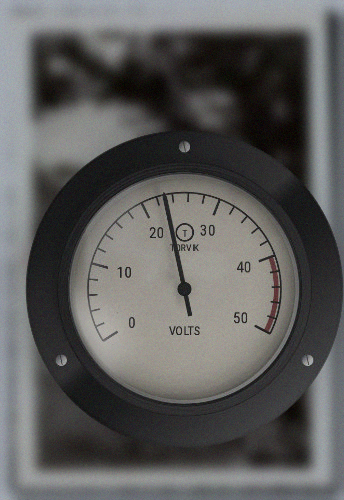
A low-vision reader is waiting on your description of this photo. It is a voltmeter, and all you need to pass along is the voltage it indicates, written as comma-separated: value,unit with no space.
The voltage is 23,V
